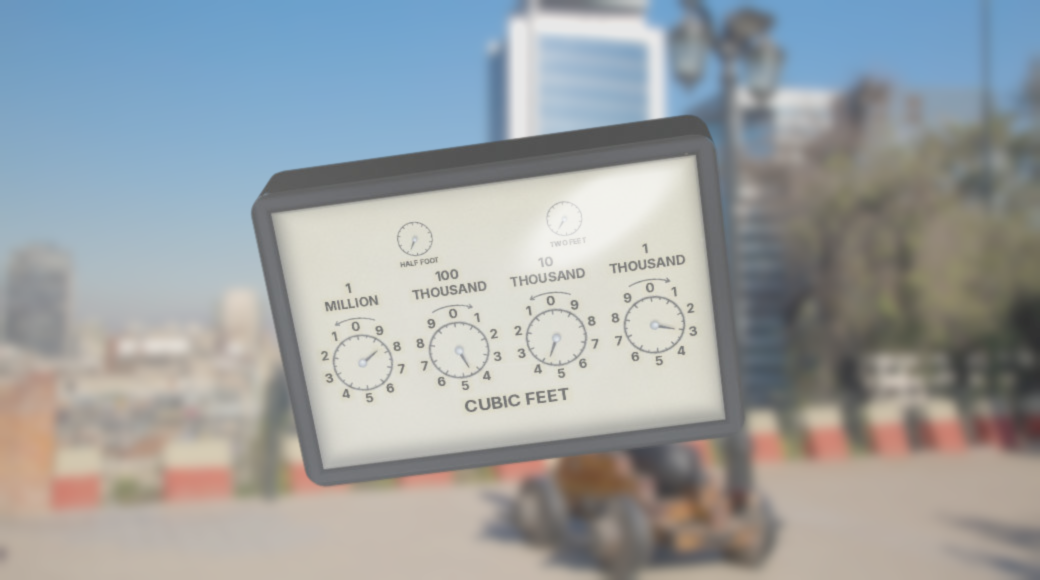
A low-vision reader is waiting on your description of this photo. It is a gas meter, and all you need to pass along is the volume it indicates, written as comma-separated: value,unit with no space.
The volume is 844300,ft³
